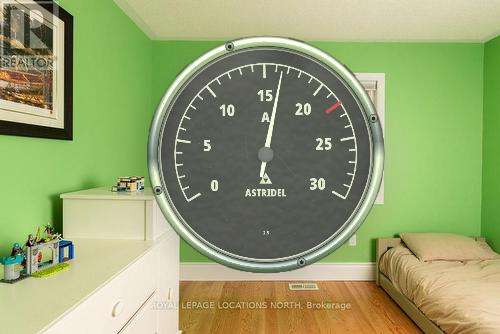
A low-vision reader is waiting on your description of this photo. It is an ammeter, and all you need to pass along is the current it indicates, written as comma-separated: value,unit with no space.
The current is 16.5,A
